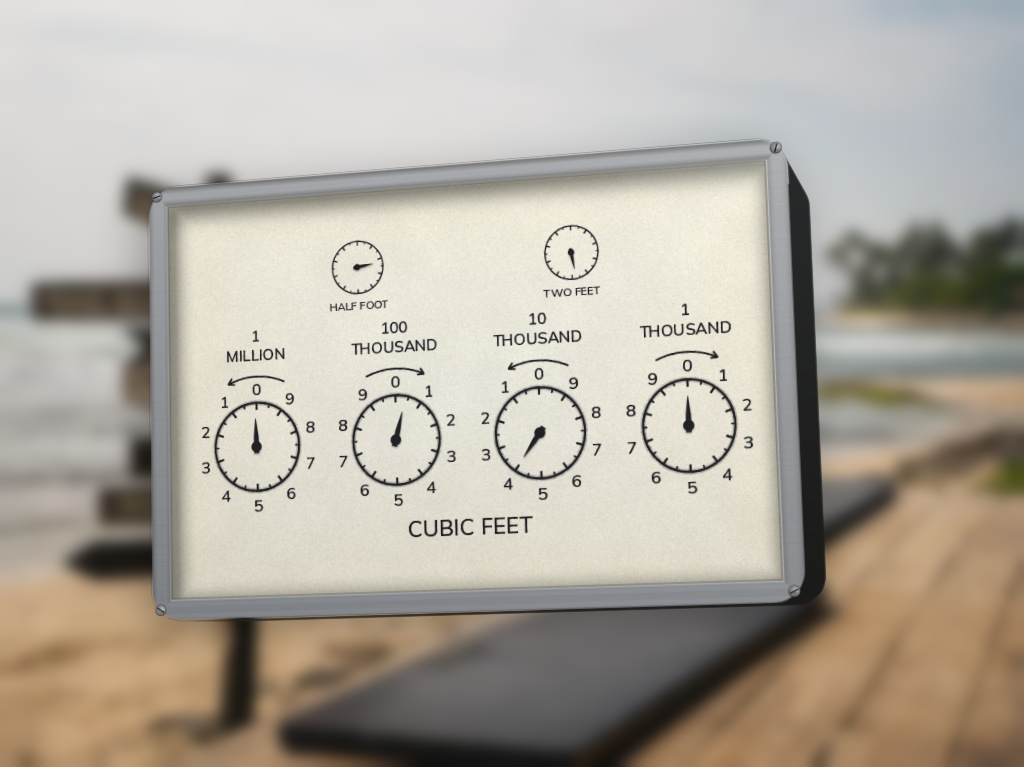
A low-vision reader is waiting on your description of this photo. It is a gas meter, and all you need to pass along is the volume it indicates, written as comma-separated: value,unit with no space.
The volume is 4000,ft³
